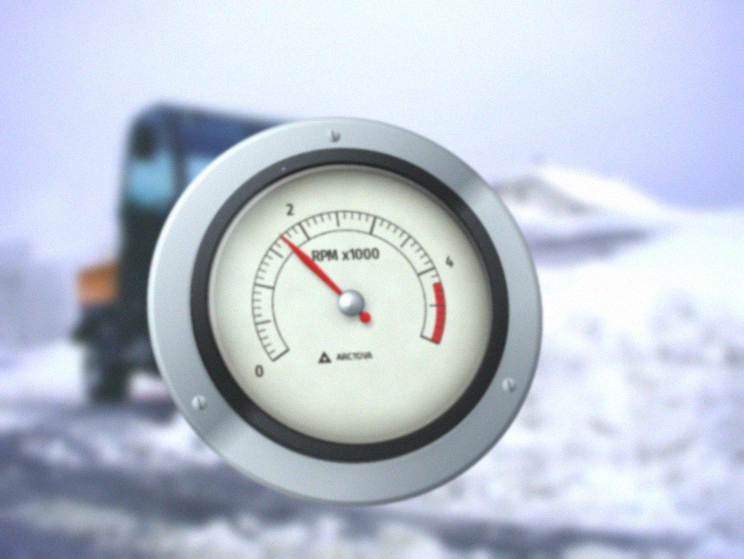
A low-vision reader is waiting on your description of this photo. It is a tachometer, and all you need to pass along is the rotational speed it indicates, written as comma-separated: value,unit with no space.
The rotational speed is 1700,rpm
